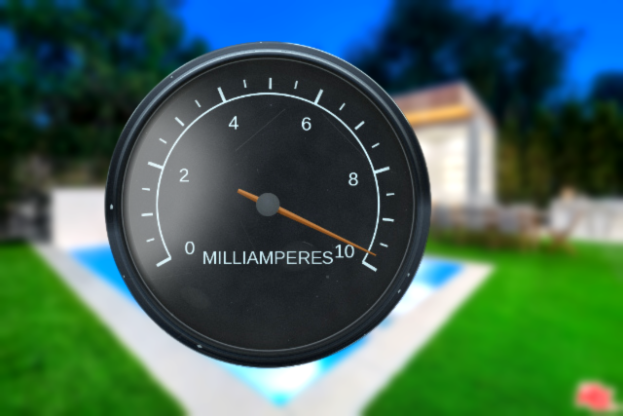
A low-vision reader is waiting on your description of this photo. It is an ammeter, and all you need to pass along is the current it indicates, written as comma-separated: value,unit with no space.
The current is 9.75,mA
